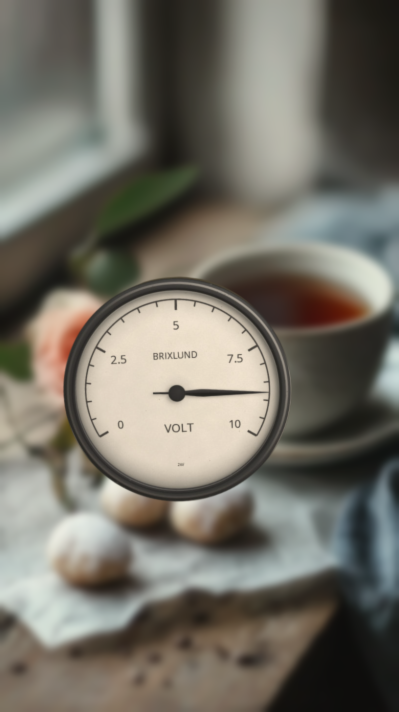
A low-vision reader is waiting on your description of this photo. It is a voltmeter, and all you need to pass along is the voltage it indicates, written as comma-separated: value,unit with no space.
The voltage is 8.75,V
